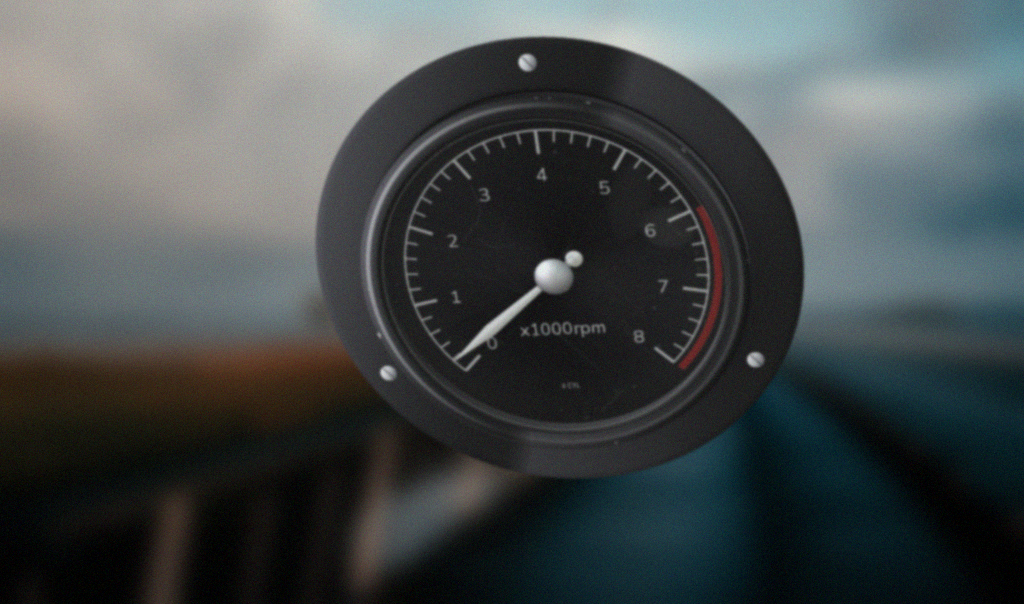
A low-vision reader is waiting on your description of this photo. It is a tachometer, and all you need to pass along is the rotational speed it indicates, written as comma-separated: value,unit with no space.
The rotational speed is 200,rpm
